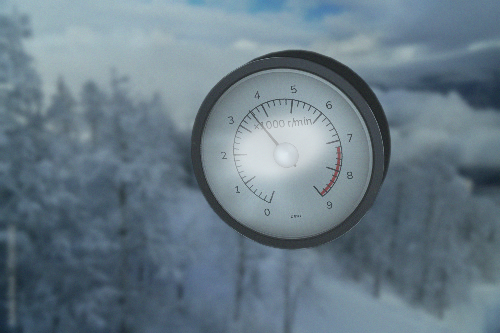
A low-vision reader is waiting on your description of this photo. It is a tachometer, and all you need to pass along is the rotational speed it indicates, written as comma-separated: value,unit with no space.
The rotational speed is 3600,rpm
